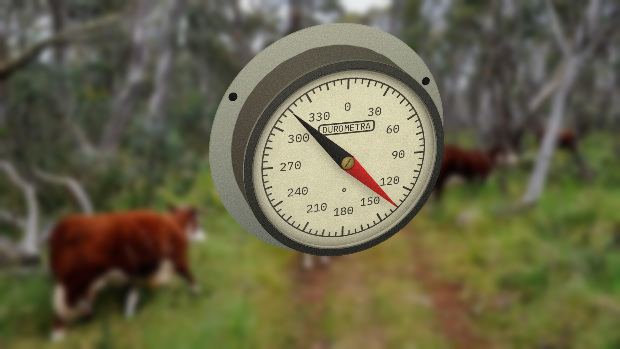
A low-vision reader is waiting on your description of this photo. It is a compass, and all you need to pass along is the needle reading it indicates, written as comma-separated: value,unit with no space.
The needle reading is 135,°
